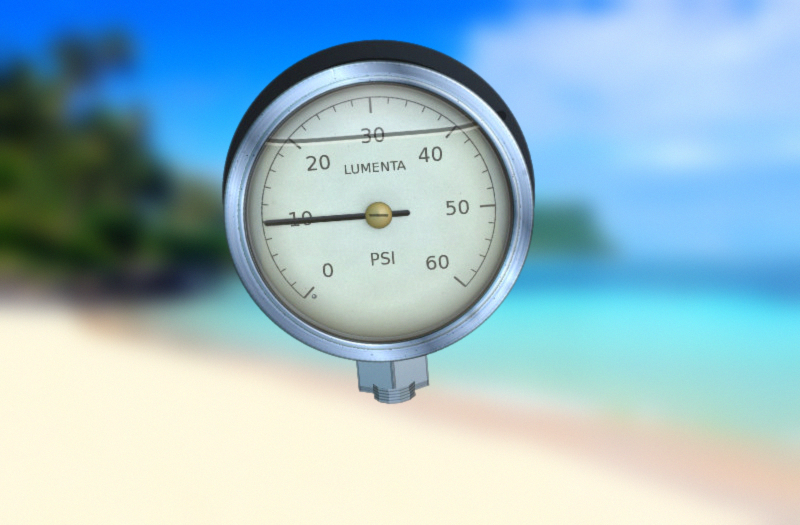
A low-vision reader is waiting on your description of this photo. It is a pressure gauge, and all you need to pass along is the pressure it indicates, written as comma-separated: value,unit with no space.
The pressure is 10,psi
